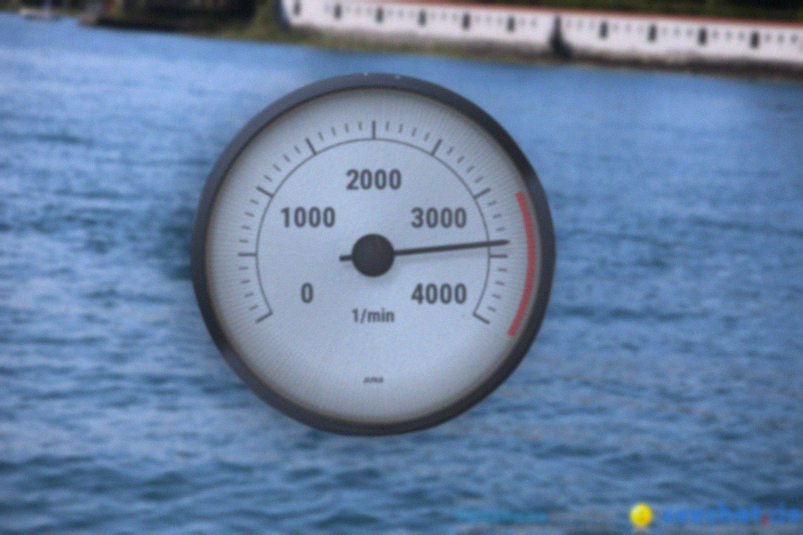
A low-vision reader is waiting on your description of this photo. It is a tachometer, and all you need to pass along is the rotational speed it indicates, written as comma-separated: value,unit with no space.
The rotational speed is 3400,rpm
